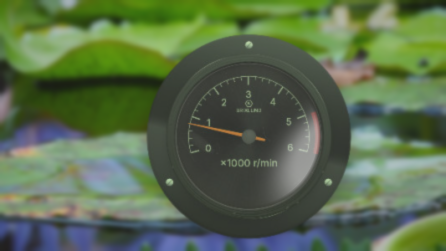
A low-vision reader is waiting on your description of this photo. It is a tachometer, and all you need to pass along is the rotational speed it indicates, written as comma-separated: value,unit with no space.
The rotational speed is 800,rpm
